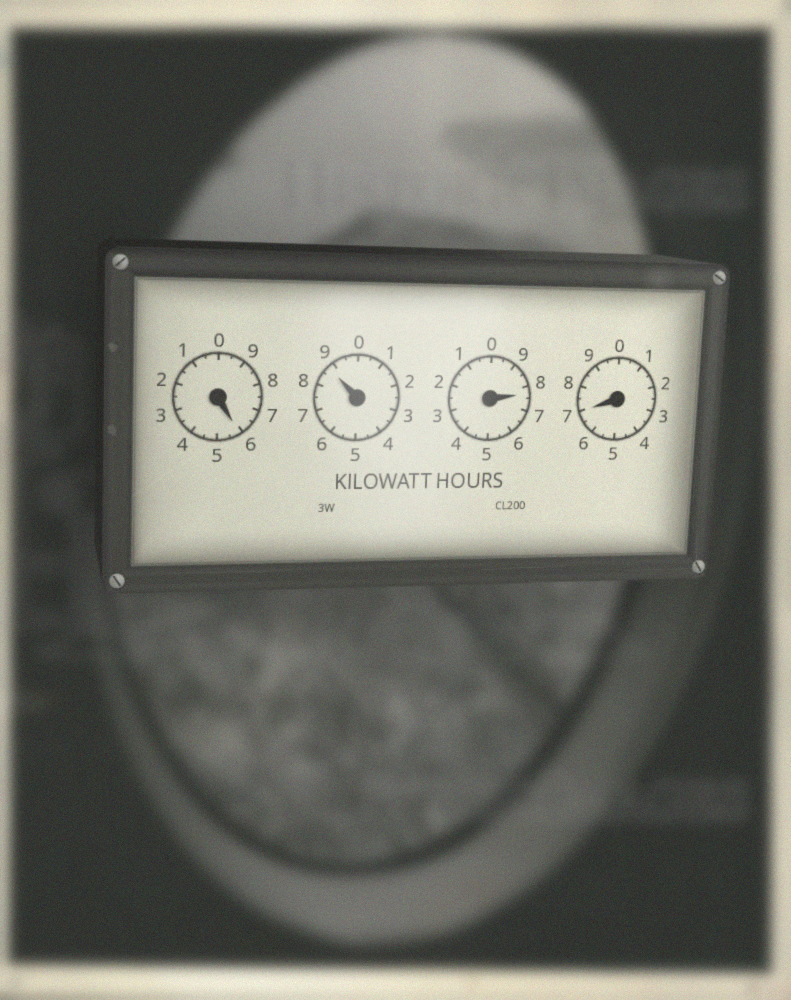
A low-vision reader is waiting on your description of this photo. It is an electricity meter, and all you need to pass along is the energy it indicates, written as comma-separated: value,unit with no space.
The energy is 5877,kWh
